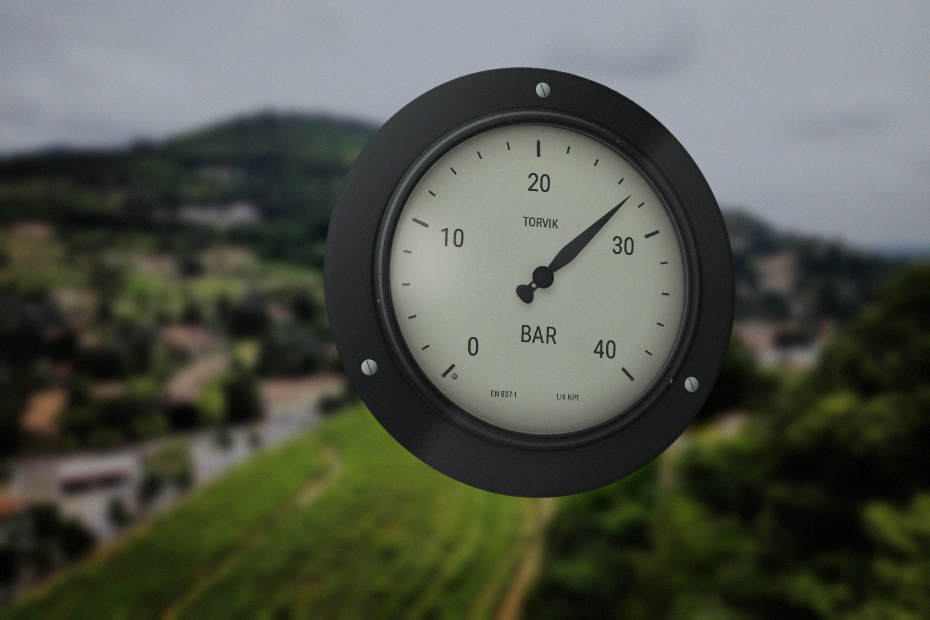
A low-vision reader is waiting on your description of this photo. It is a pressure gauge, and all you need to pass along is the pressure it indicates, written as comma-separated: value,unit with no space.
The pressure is 27,bar
